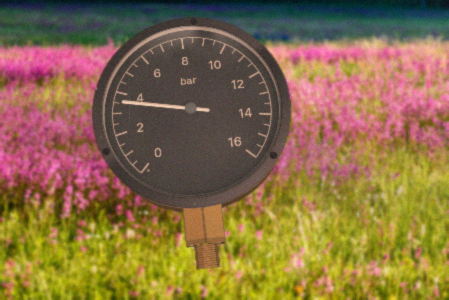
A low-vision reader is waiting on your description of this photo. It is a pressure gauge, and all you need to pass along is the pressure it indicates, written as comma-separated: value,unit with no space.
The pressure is 3.5,bar
